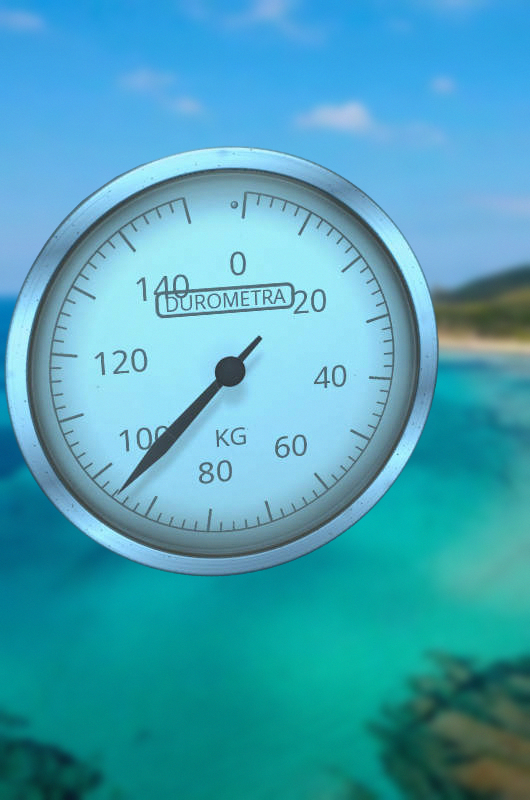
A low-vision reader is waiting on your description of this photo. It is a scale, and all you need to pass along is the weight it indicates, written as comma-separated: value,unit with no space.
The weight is 96,kg
